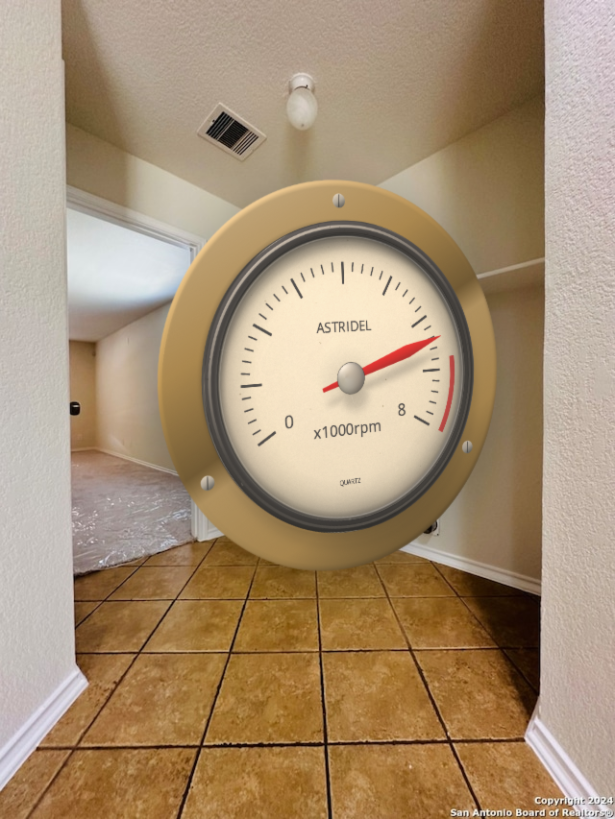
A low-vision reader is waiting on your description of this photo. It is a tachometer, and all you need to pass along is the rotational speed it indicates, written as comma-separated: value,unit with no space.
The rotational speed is 6400,rpm
